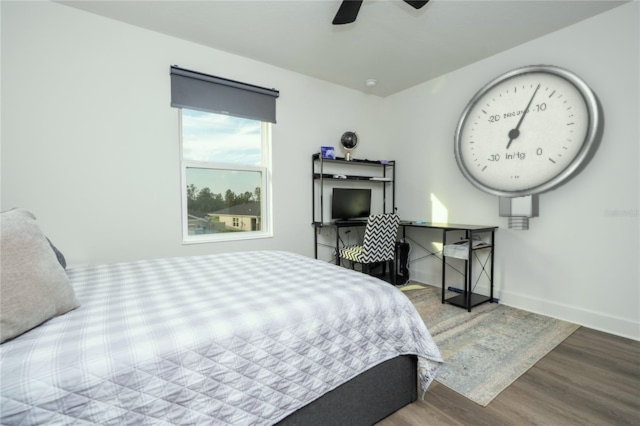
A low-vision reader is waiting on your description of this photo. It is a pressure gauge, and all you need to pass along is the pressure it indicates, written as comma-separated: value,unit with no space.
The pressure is -12,inHg
